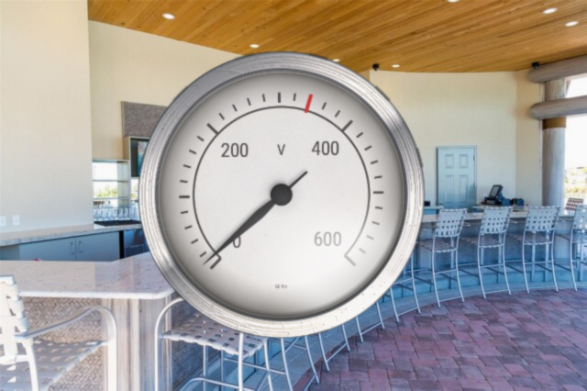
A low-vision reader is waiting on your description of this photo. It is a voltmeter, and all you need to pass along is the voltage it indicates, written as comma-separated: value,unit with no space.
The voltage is 10,V
